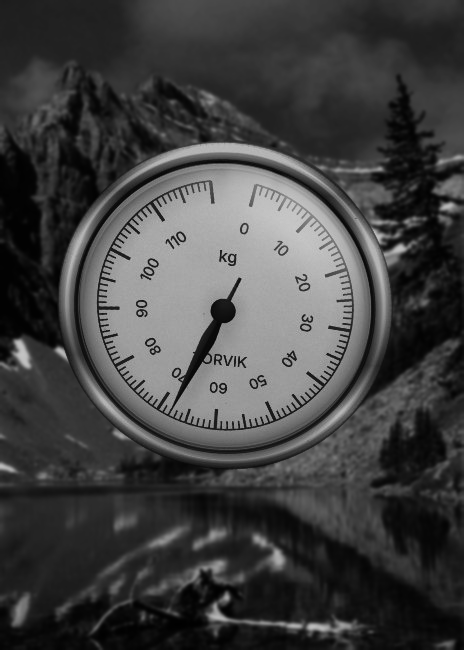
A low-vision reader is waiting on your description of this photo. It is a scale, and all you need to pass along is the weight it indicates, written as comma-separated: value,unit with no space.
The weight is 68,kg
